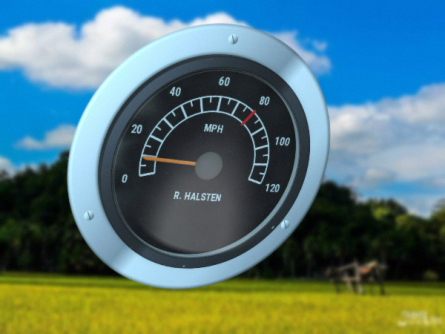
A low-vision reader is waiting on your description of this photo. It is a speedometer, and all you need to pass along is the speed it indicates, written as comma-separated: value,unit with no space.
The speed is 10,mph
